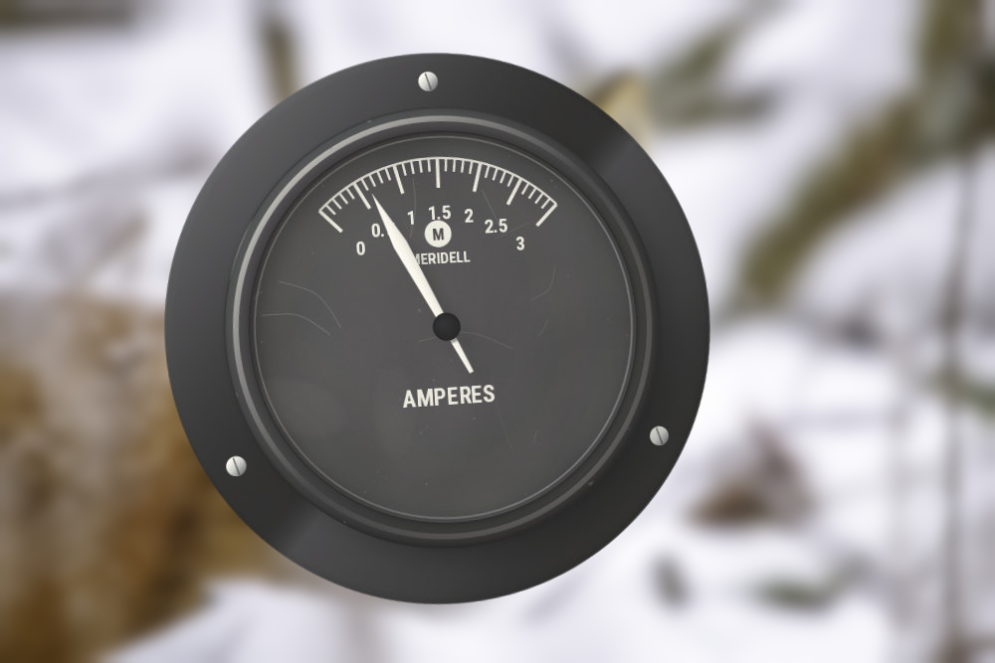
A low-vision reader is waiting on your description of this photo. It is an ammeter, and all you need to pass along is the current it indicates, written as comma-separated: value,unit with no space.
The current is 0.6,A
